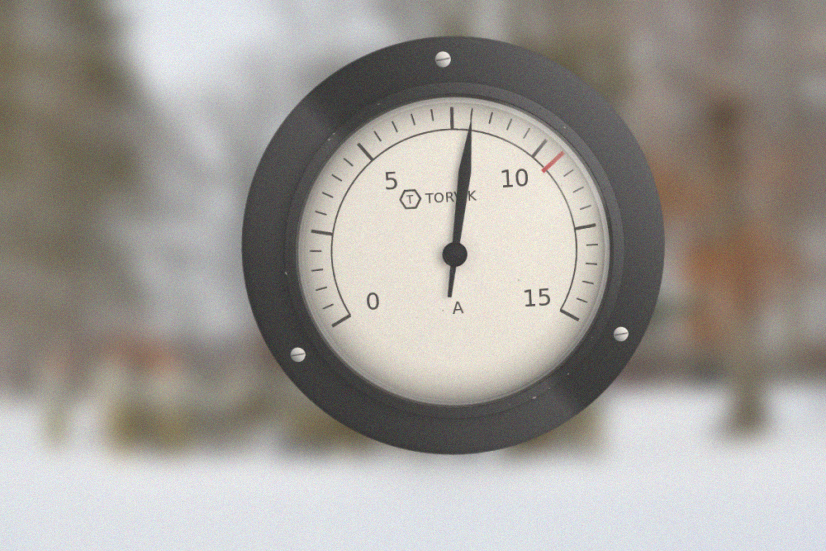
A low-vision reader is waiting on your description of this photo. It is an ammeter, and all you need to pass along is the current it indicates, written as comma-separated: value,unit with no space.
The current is 8,A
